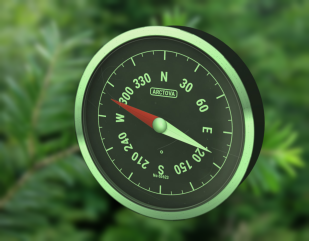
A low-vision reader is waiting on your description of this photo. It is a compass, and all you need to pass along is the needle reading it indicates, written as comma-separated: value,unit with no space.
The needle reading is 290,°
